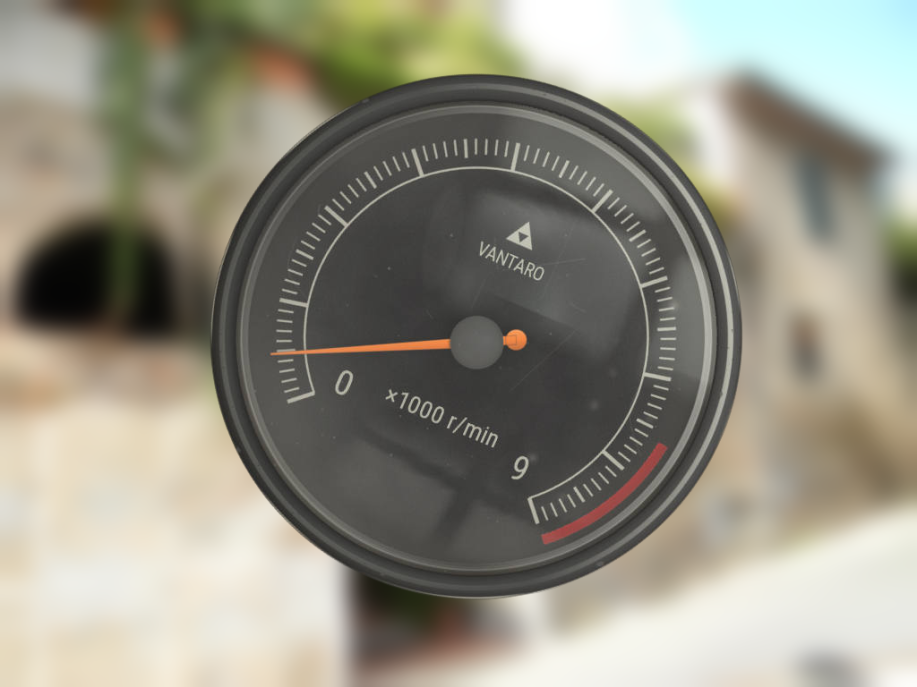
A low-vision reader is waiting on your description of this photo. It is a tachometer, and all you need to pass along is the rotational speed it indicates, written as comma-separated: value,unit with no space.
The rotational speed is 500,rpm
